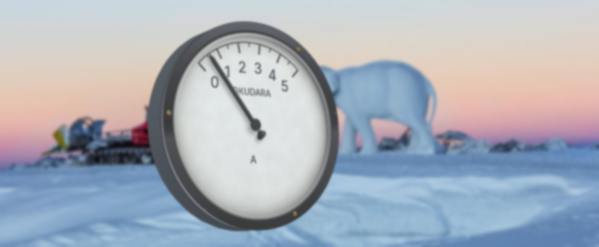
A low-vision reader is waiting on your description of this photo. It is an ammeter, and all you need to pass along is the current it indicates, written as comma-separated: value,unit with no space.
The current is 0.5,A
